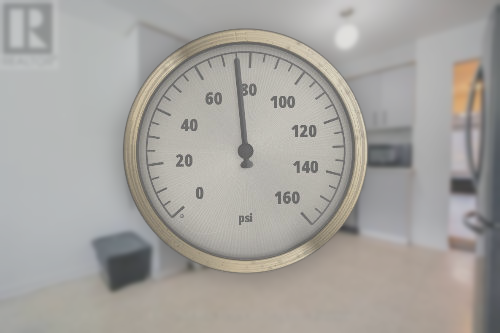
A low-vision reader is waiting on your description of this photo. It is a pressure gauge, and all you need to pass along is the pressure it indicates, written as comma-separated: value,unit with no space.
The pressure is 75,psi
